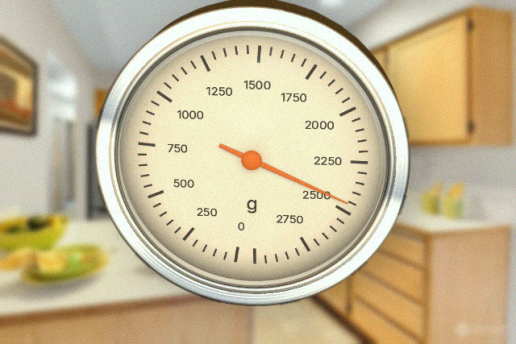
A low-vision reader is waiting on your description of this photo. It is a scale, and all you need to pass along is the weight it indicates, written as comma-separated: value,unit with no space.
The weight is 2450,g
